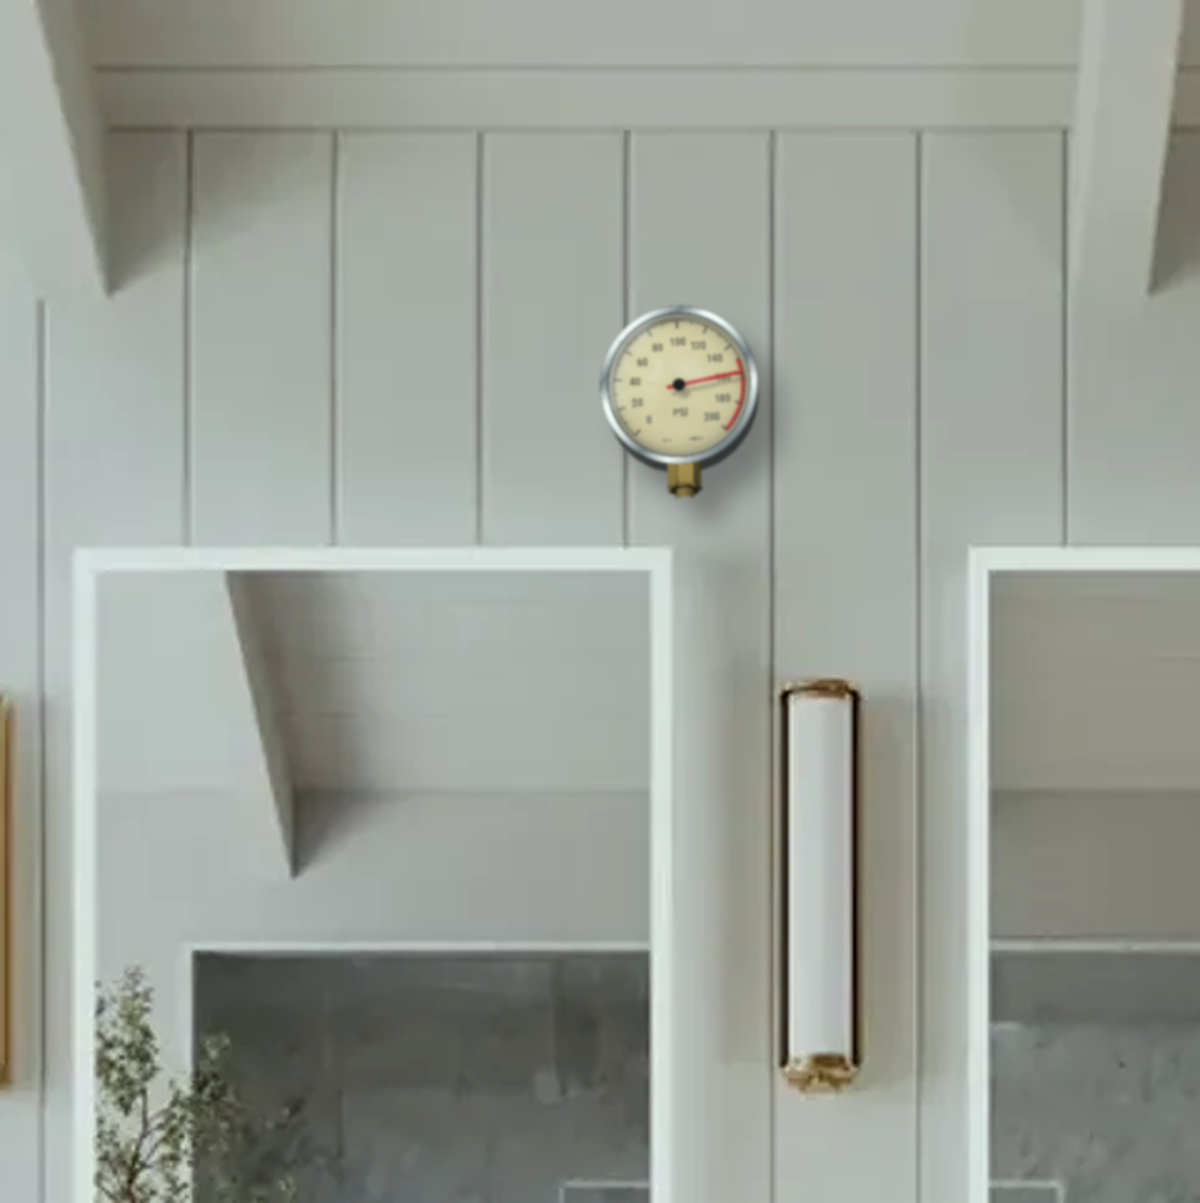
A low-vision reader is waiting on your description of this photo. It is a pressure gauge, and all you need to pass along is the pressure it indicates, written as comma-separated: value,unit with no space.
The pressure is 160,psi
